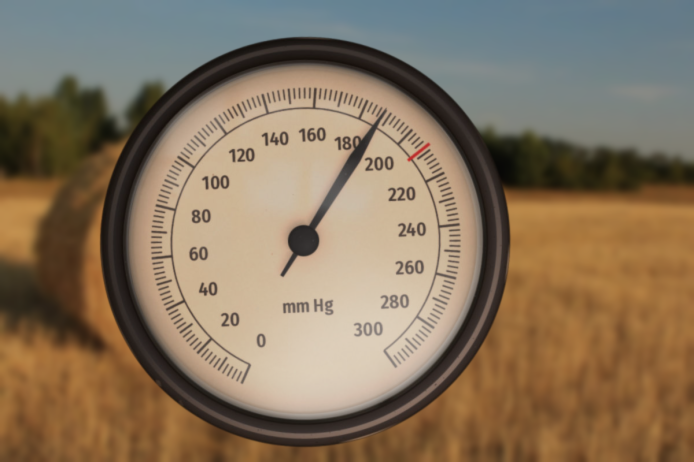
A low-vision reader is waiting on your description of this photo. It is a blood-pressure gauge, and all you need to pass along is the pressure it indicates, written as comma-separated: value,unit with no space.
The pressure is 188,mmHg
